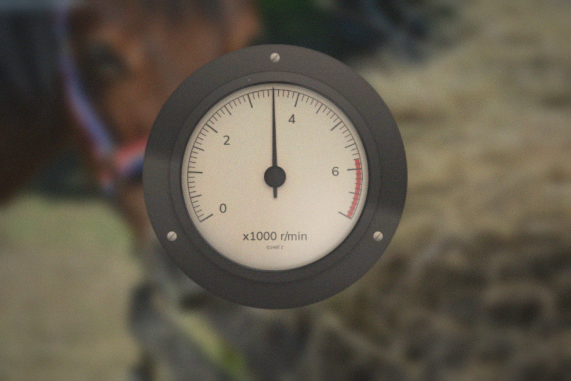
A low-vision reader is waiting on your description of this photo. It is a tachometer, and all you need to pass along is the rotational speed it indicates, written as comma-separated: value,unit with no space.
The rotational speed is 3500,rpm
